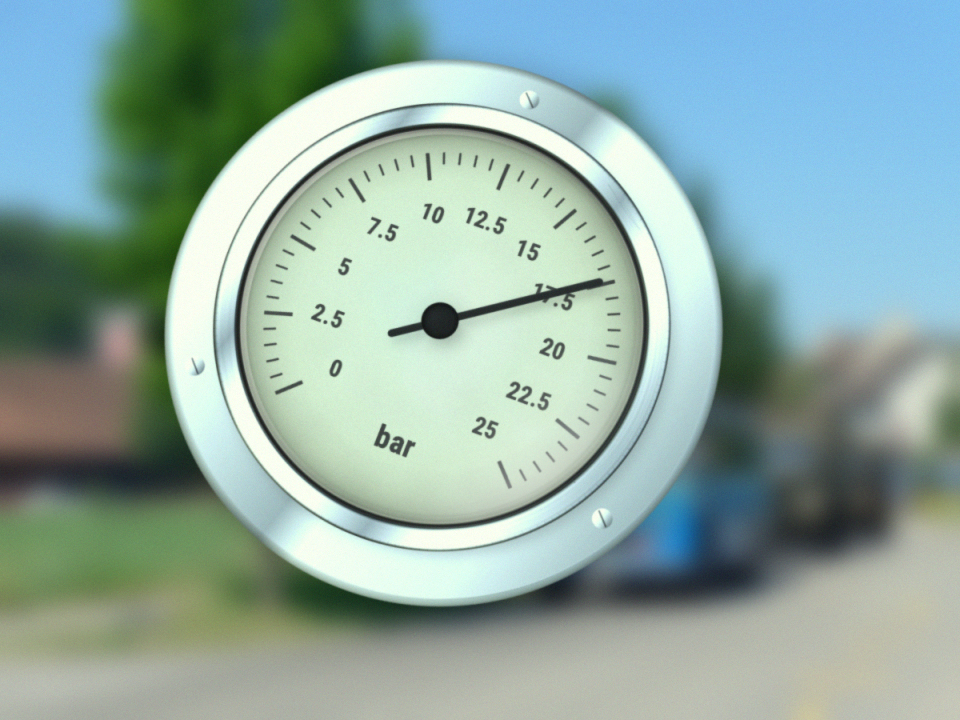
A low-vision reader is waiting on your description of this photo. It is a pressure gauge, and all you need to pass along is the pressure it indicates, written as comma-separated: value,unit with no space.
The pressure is 17.5,bar
